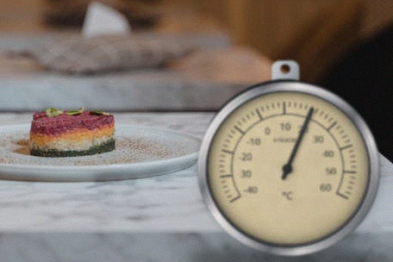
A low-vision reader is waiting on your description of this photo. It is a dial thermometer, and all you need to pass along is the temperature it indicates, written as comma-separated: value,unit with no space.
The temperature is 20,°C
